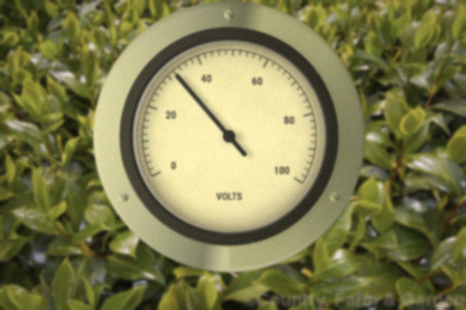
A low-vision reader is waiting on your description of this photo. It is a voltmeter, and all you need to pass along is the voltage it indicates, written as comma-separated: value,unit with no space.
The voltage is 32,V
